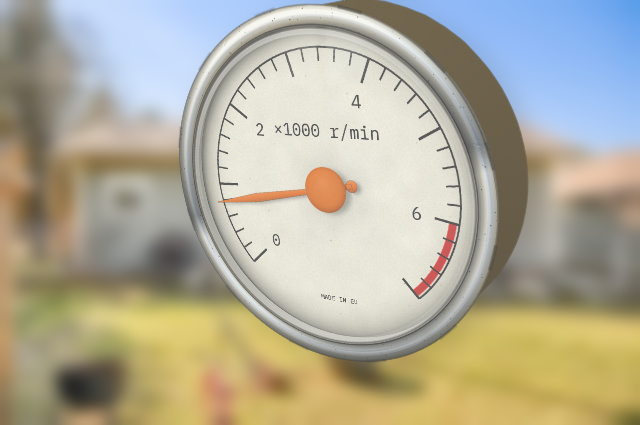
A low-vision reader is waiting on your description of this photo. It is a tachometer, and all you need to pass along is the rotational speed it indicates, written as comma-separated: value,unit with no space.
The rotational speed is 800,rpm
